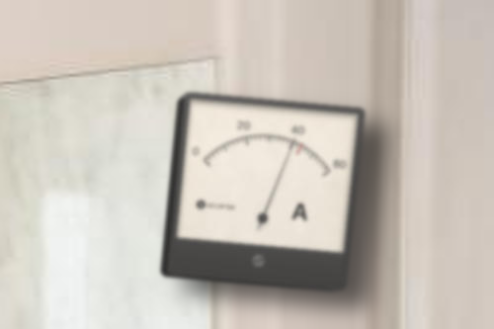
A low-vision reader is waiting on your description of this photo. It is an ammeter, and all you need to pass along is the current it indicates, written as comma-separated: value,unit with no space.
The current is 40,A
